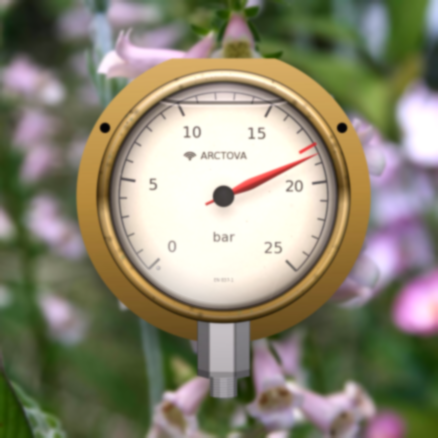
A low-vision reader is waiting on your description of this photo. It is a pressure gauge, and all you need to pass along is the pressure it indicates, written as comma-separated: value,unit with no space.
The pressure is 18.5,bar
